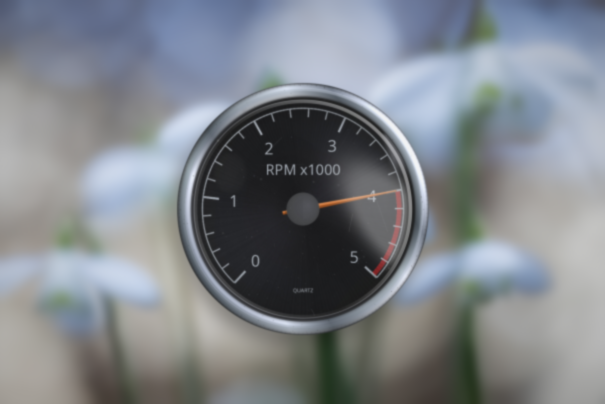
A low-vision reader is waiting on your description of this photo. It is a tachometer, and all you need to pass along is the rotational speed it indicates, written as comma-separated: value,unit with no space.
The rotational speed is 4000,rpm
